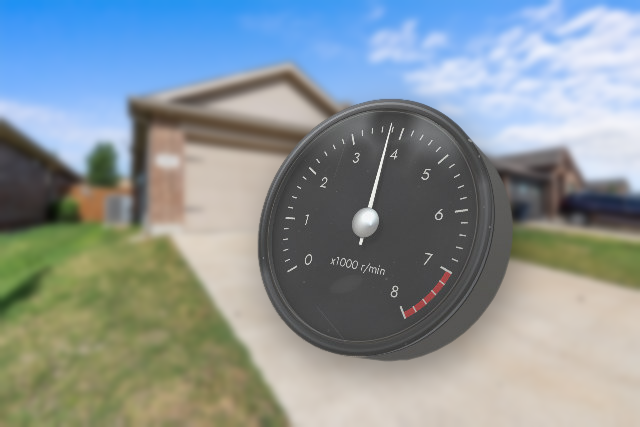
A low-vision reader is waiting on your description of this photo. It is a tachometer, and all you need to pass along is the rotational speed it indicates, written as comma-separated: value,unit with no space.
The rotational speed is 3800,rpm
